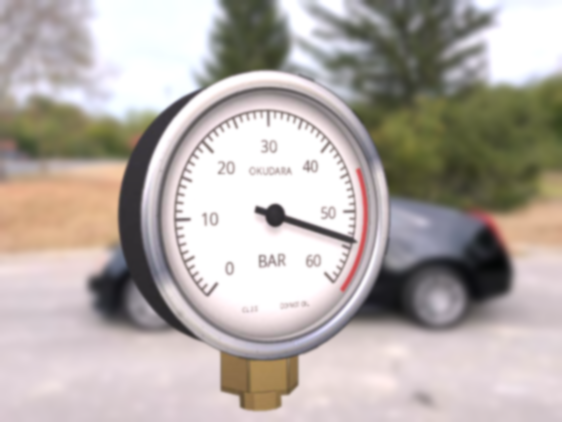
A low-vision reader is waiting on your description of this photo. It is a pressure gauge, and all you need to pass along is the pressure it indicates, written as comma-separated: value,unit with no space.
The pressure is 54,bar
